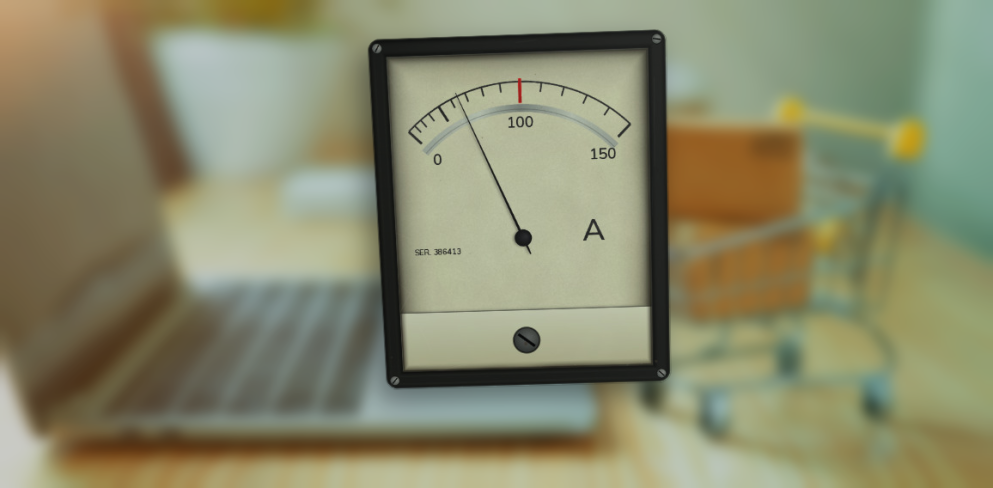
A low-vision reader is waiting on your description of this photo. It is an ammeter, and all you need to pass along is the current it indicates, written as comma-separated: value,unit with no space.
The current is 65,A
